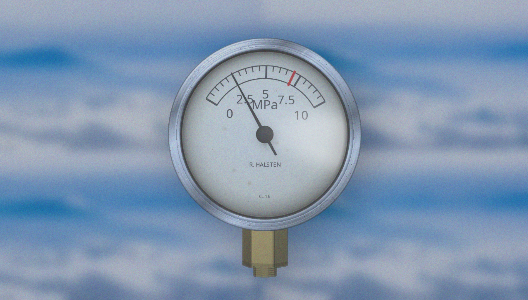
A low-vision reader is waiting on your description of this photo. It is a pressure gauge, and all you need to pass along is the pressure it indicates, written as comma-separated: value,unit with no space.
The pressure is 2.5,MPa
